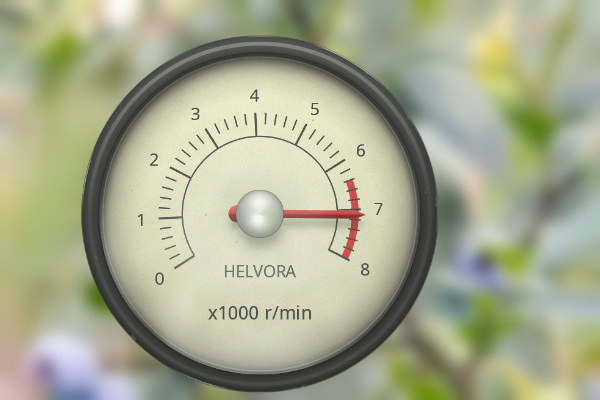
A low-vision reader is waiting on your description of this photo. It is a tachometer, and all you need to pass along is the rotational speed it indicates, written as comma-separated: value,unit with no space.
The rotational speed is 7100,rpm
